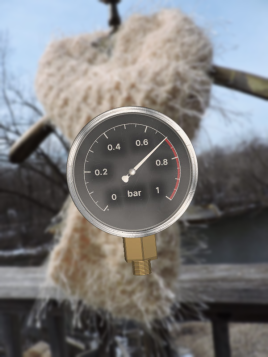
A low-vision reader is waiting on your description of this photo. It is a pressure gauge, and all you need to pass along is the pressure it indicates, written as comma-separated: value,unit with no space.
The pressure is 0.7,bar
